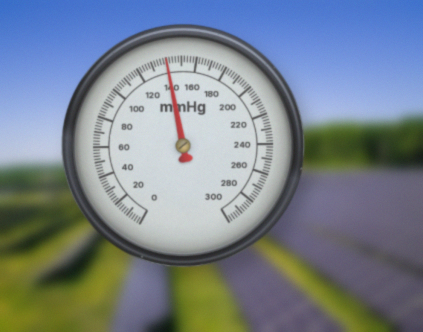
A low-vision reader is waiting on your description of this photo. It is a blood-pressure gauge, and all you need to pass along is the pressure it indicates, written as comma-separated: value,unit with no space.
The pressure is 140,mmHg
